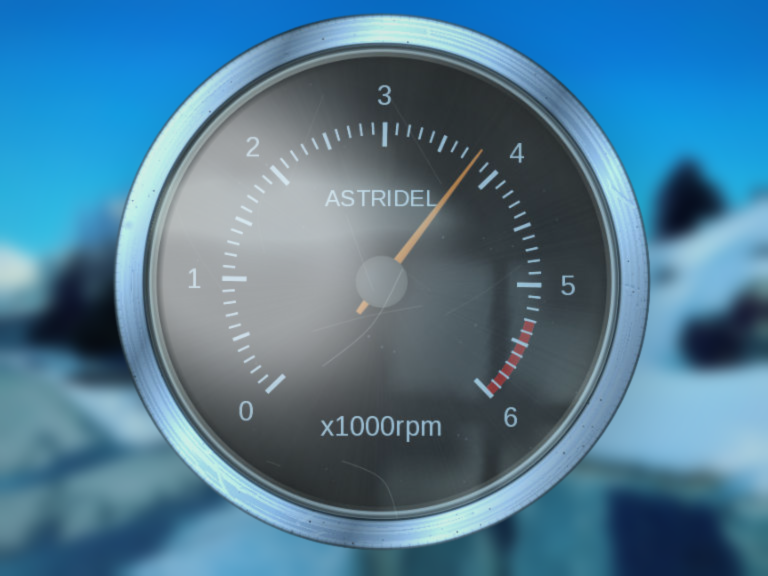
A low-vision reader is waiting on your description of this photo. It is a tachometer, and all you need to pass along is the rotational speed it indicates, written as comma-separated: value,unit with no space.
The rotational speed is 3800,rpm
